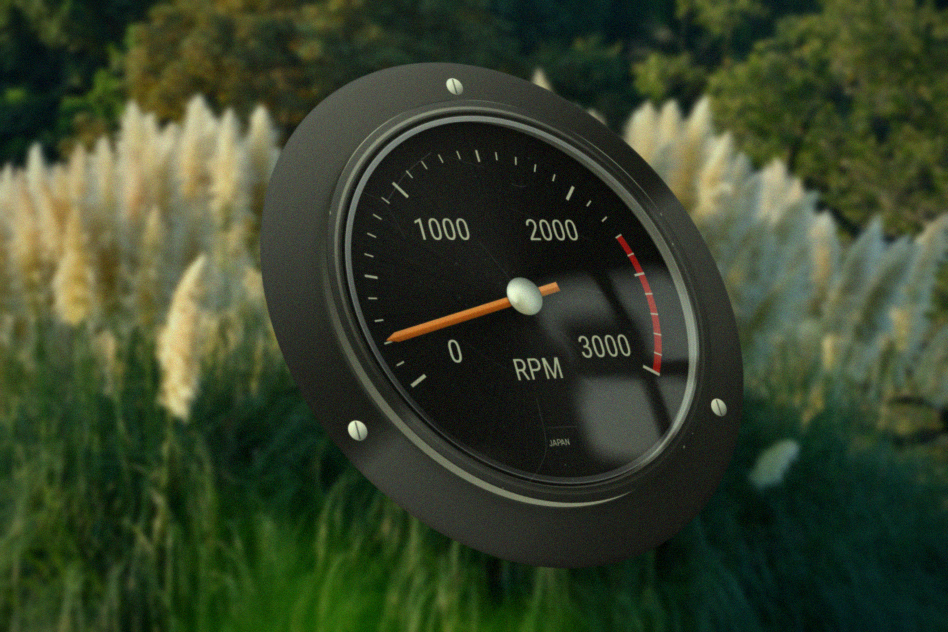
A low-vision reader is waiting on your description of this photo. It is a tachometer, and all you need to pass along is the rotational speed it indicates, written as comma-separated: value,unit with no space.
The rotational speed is 200,rpm
